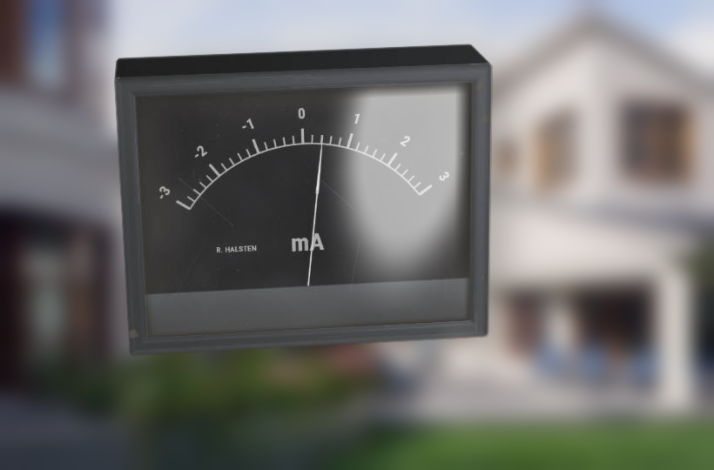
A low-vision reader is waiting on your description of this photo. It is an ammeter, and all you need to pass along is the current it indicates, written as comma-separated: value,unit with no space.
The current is 0.4,mA
